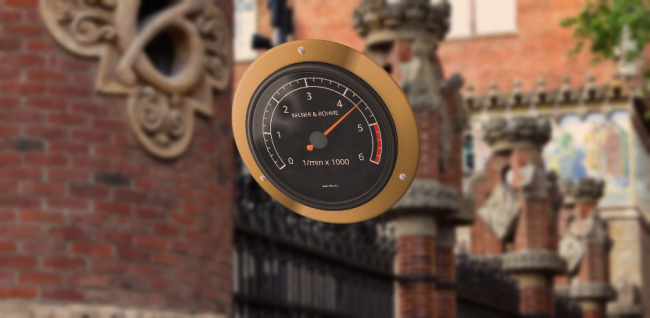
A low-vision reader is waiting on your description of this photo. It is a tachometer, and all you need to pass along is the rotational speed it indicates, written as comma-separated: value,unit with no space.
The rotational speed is 4400,rpm
